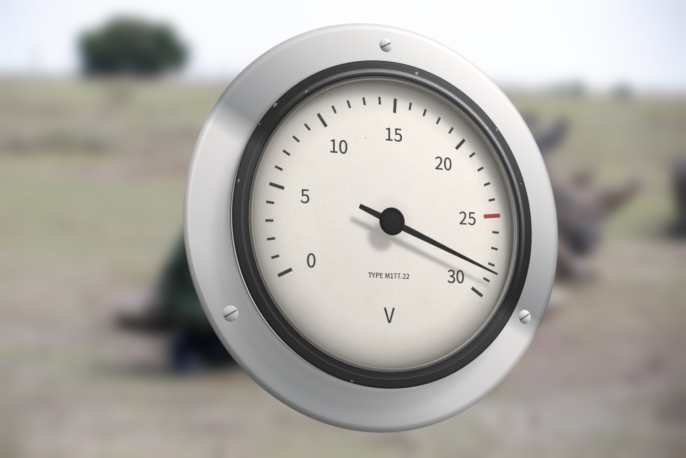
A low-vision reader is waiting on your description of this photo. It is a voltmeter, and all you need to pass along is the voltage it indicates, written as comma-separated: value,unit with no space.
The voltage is 28.5,V
